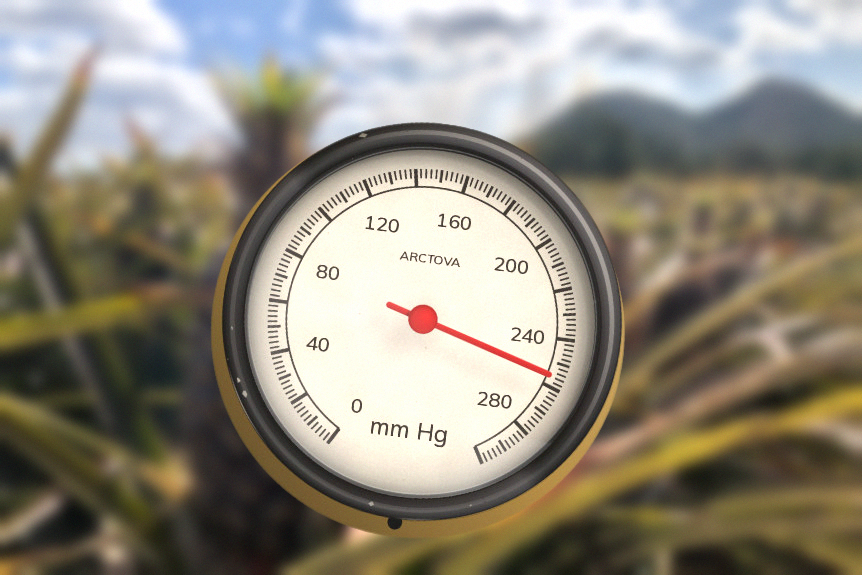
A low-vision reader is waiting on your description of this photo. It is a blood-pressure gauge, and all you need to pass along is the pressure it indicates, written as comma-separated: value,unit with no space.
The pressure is 256,mmHg
